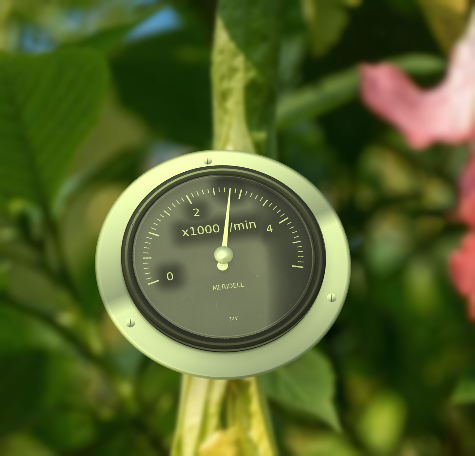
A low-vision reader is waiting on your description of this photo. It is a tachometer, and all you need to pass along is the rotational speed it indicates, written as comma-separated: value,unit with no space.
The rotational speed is 2800,rpm
